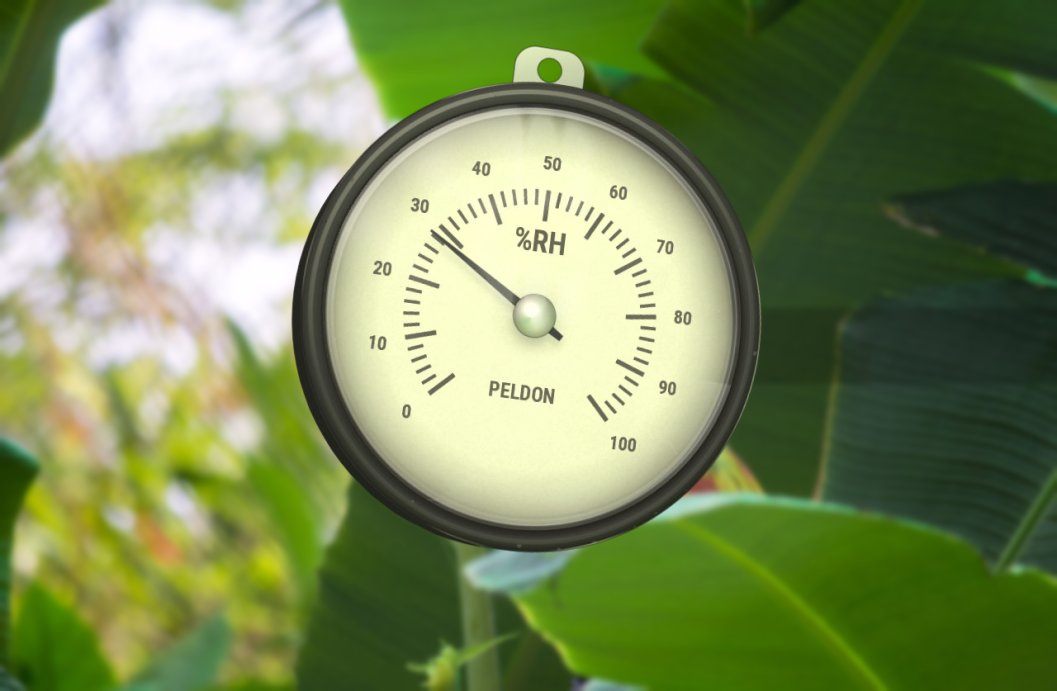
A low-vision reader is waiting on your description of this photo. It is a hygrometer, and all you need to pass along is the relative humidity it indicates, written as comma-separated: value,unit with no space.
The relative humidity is 28,%
